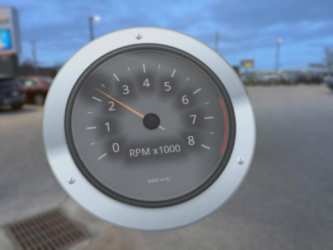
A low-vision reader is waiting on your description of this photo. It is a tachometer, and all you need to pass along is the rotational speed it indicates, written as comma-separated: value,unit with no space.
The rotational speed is 2250,rpm
